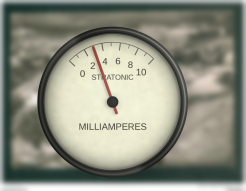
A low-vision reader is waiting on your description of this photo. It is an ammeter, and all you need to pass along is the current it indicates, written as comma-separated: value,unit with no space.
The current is 3,mA
